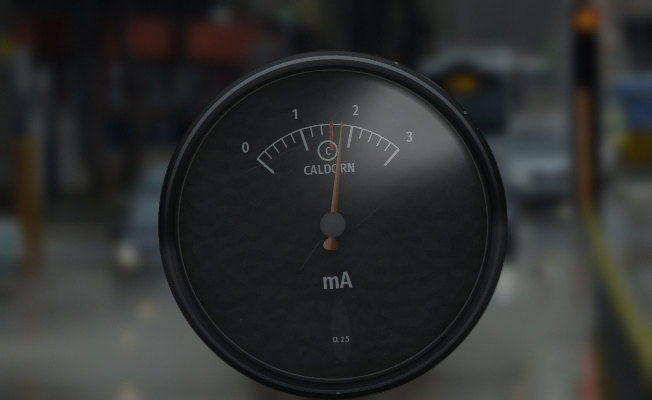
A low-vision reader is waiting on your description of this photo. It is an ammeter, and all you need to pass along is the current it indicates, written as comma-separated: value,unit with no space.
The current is 1.8,mA
